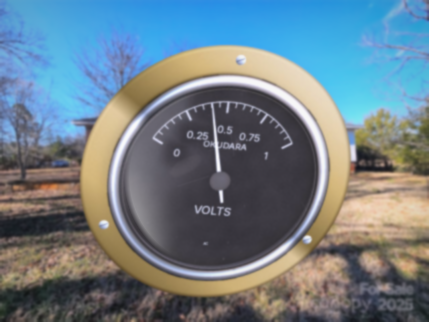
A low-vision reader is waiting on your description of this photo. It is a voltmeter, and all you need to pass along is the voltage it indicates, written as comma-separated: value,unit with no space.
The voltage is 0.4,V
